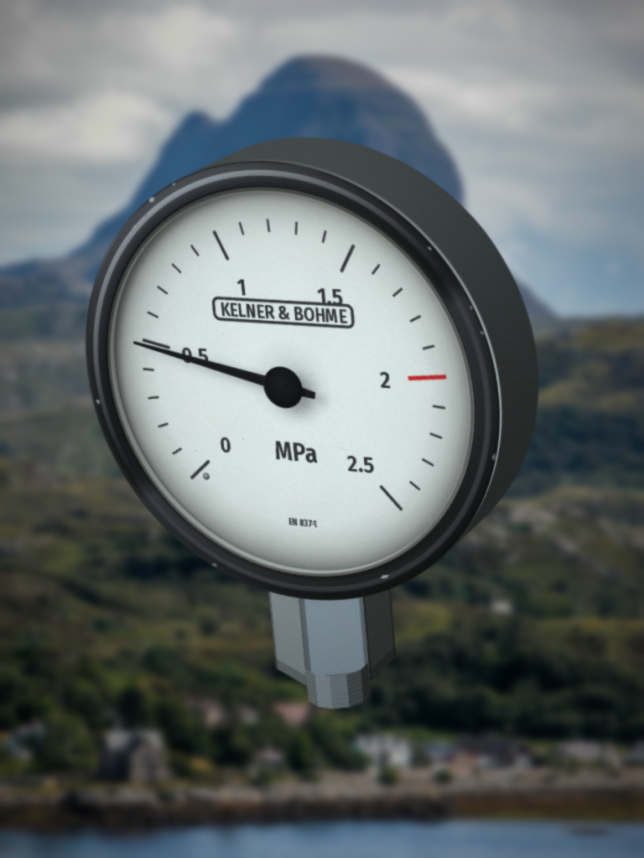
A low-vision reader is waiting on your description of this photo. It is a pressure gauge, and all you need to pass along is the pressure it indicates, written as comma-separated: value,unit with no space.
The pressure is 0.5,MPa
